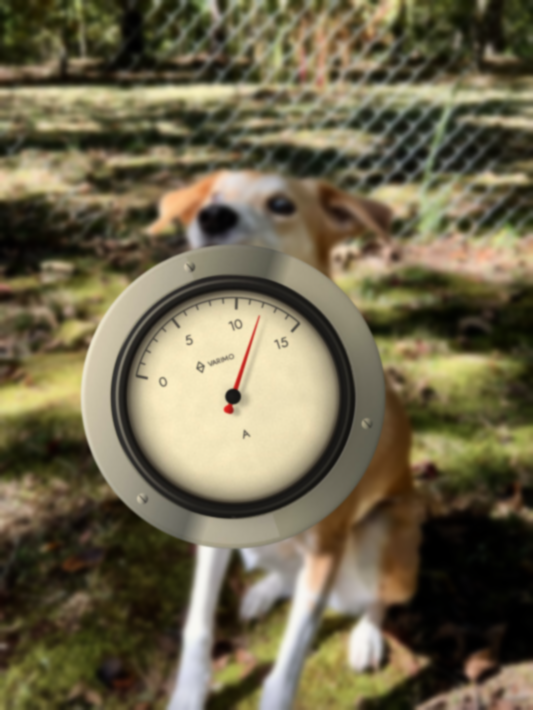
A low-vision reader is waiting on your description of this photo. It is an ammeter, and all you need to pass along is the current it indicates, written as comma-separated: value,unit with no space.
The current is 12,A
